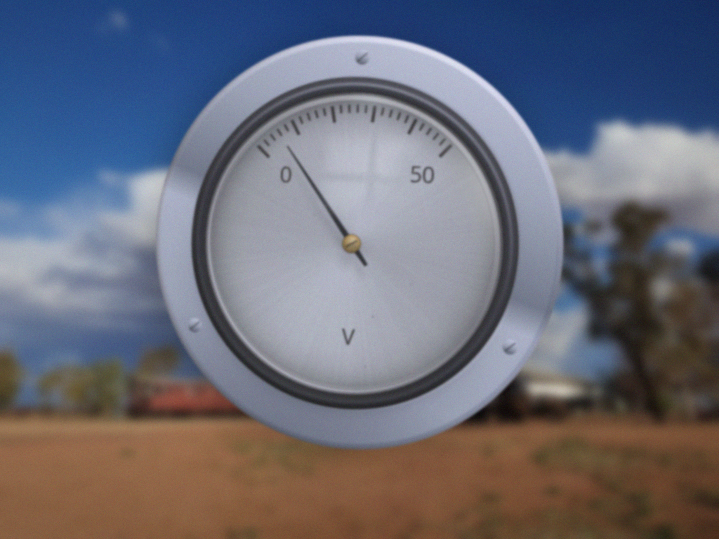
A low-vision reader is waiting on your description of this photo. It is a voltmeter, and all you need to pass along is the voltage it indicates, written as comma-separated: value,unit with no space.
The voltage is 6,V
